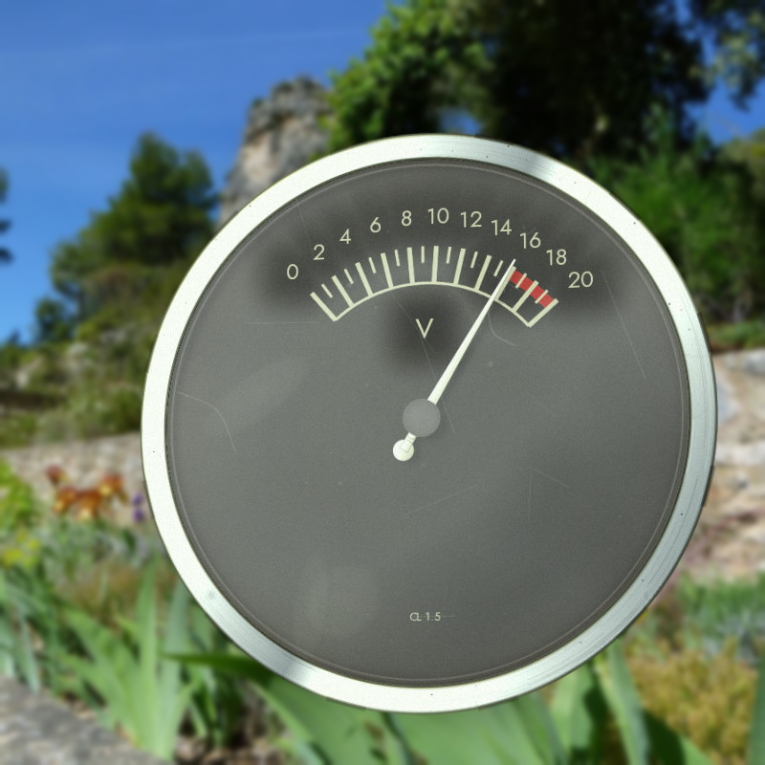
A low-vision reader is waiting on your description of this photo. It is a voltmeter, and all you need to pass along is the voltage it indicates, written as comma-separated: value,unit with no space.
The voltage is 16,V
